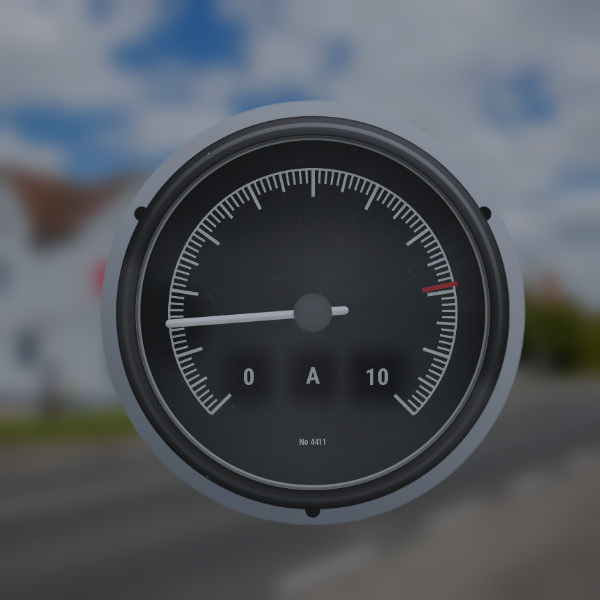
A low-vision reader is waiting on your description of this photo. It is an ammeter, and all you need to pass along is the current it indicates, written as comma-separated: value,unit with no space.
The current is 1.5,A
